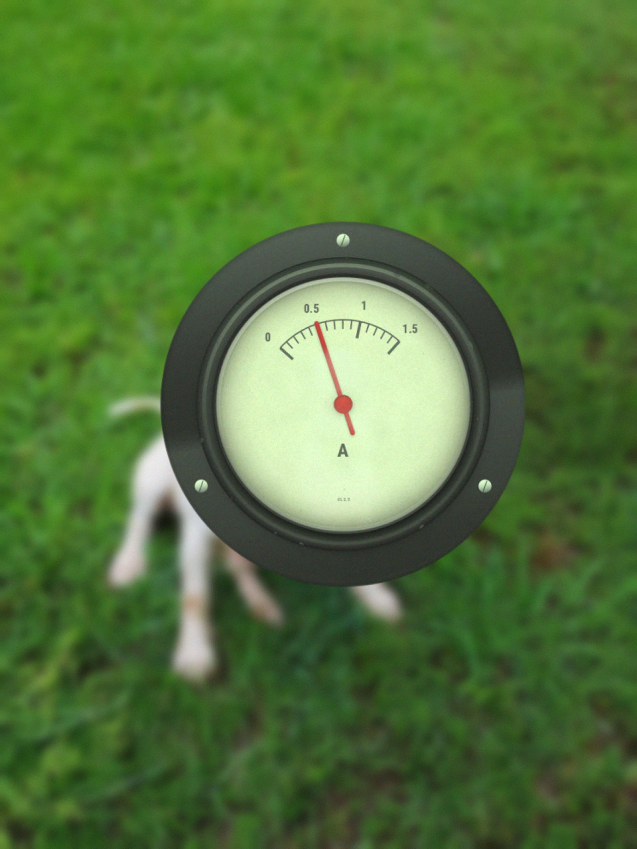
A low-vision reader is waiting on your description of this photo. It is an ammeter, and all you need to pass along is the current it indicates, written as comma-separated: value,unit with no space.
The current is 0.5,A
